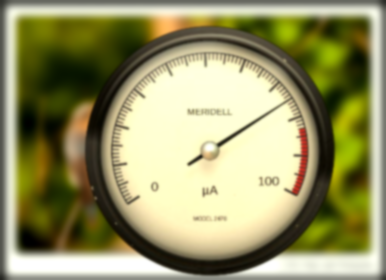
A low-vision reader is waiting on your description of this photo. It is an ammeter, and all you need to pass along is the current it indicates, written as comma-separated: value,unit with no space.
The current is 75,µA
